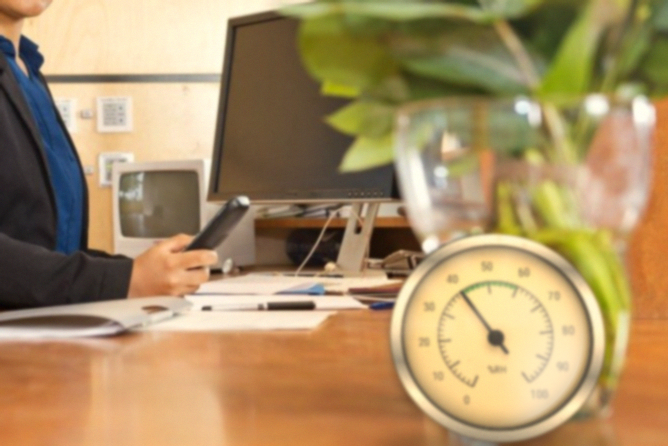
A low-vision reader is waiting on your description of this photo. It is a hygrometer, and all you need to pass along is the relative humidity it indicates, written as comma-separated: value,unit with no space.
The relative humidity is 40,%
